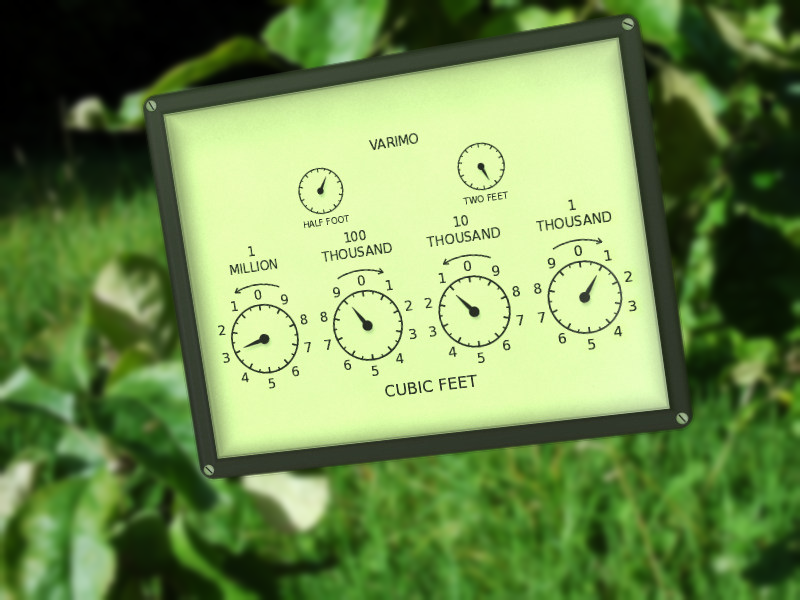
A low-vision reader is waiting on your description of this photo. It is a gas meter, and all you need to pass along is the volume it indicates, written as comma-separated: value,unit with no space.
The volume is 291100,ft³
